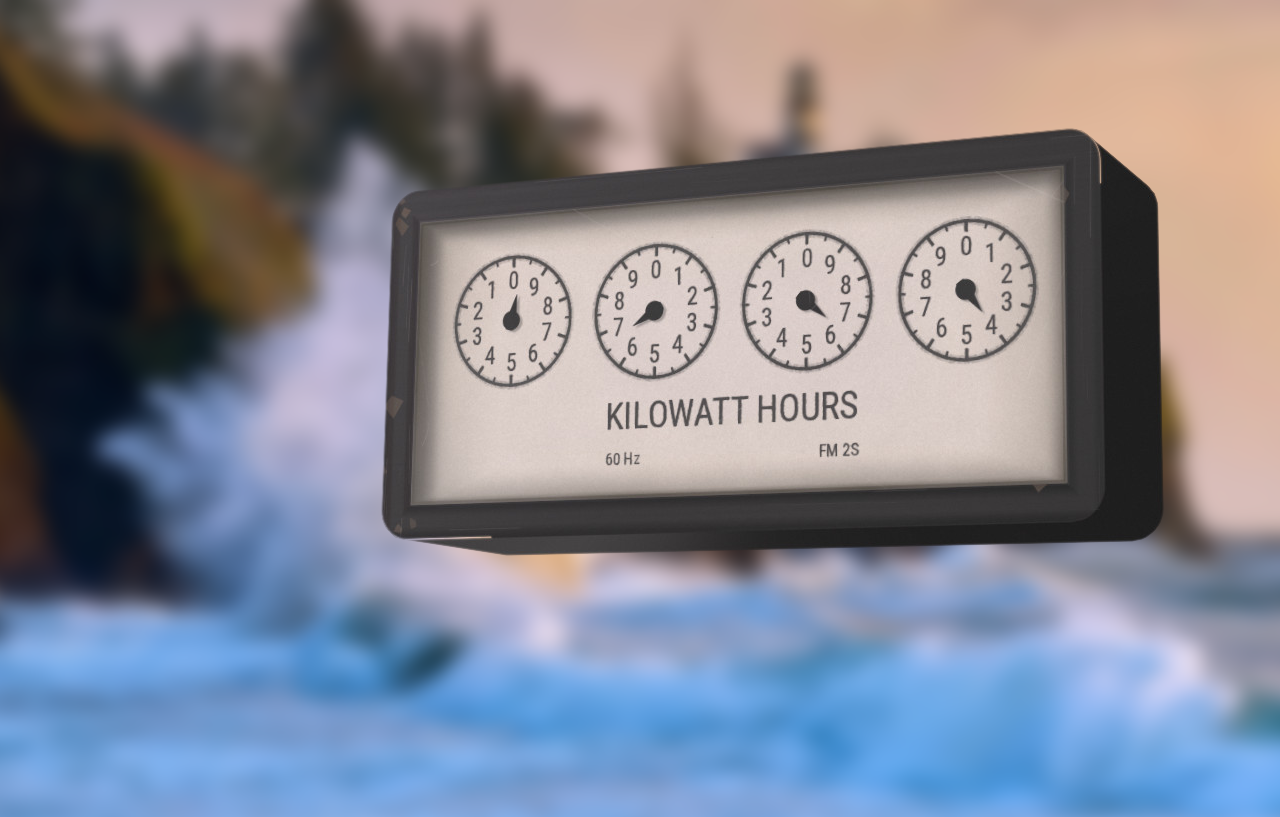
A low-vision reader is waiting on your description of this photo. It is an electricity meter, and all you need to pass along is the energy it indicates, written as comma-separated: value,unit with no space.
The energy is 9664,kWh
